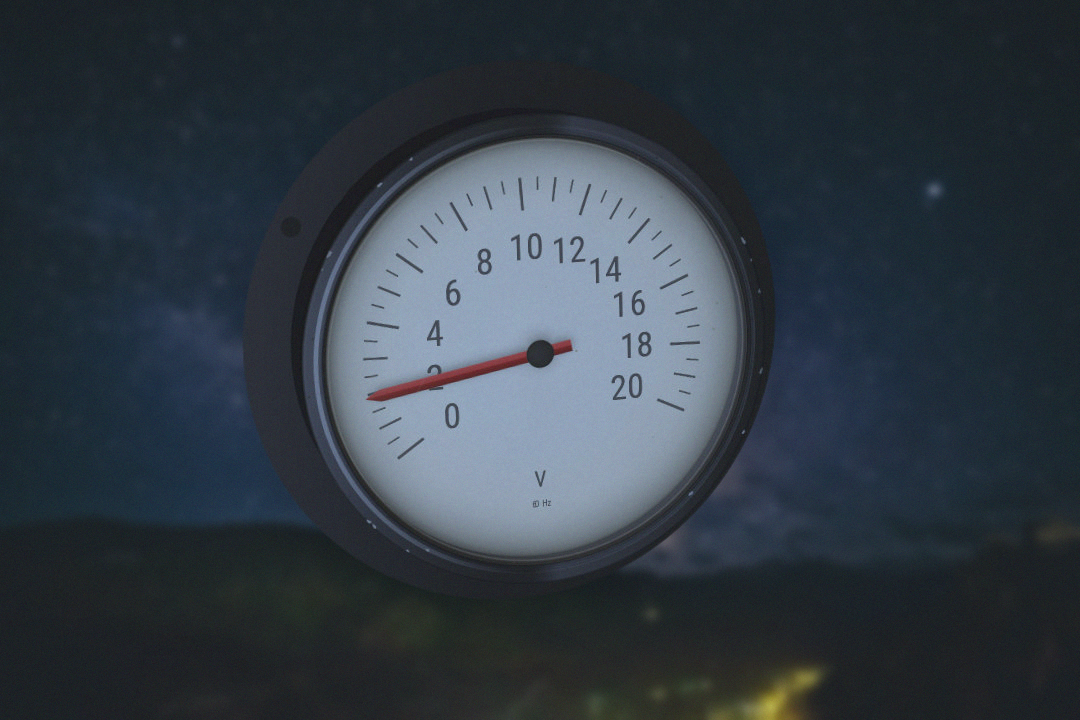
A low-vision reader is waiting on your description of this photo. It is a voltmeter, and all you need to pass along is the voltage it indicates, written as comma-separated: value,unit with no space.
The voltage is 2,V
